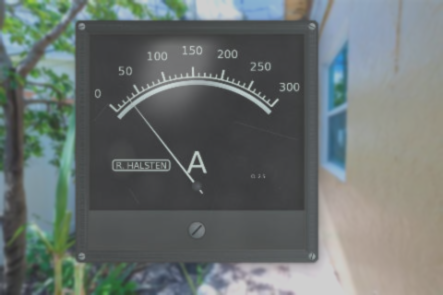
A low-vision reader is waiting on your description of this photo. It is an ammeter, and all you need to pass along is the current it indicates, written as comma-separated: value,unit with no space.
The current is 30,A
